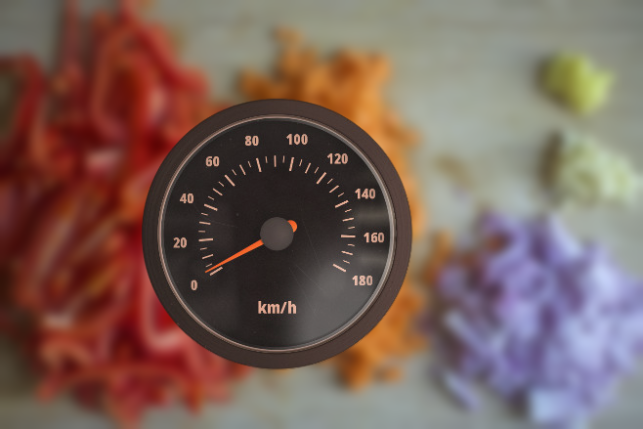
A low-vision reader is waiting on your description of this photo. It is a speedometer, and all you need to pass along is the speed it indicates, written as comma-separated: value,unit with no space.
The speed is 2.5,km/h
